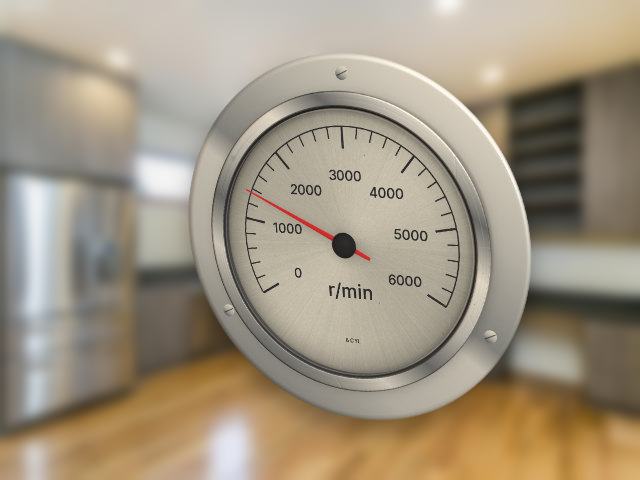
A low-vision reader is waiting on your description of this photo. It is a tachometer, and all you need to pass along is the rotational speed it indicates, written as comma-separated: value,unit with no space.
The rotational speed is 1400,rpm
